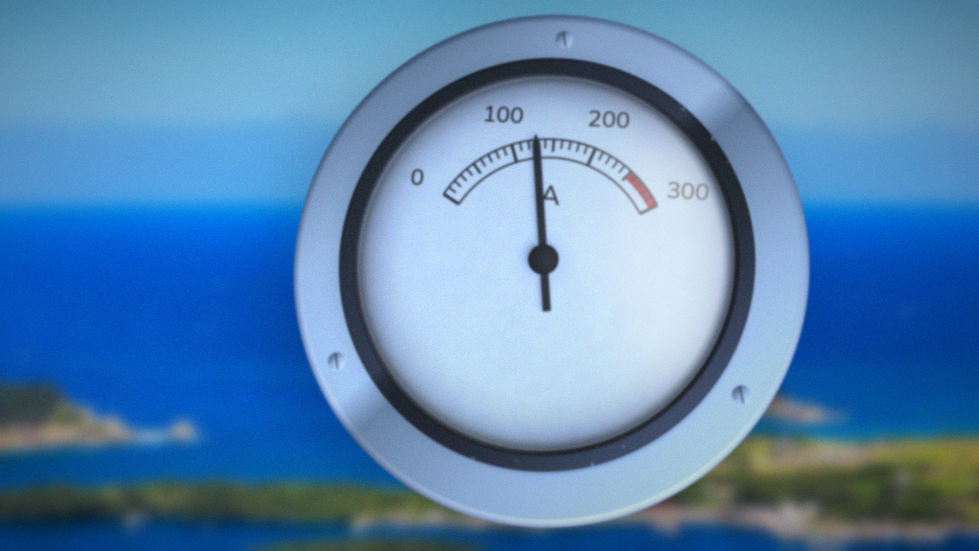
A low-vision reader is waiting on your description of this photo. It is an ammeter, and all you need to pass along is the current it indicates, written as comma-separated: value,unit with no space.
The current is 130,A
